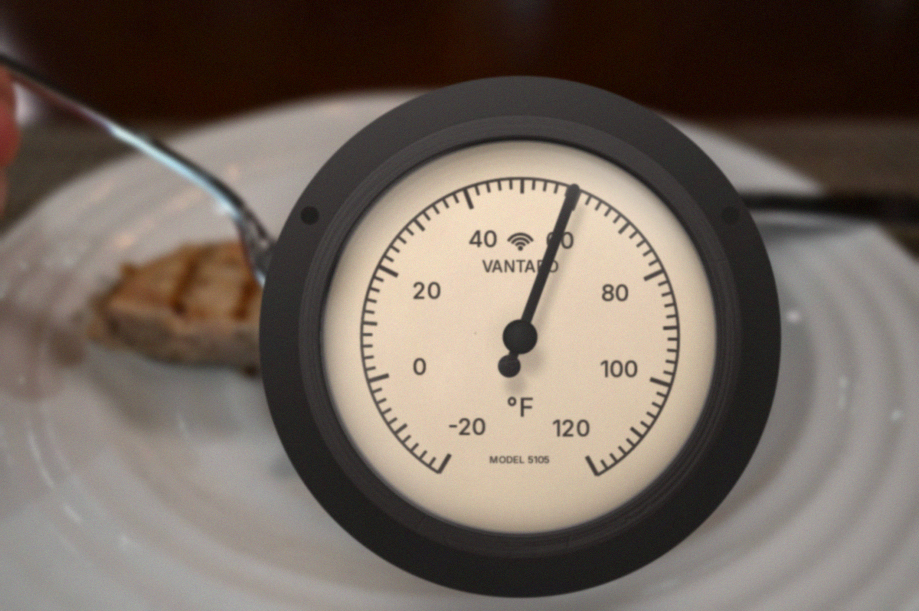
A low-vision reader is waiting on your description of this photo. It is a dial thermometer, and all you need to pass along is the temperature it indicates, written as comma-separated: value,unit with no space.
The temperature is 59,°F
